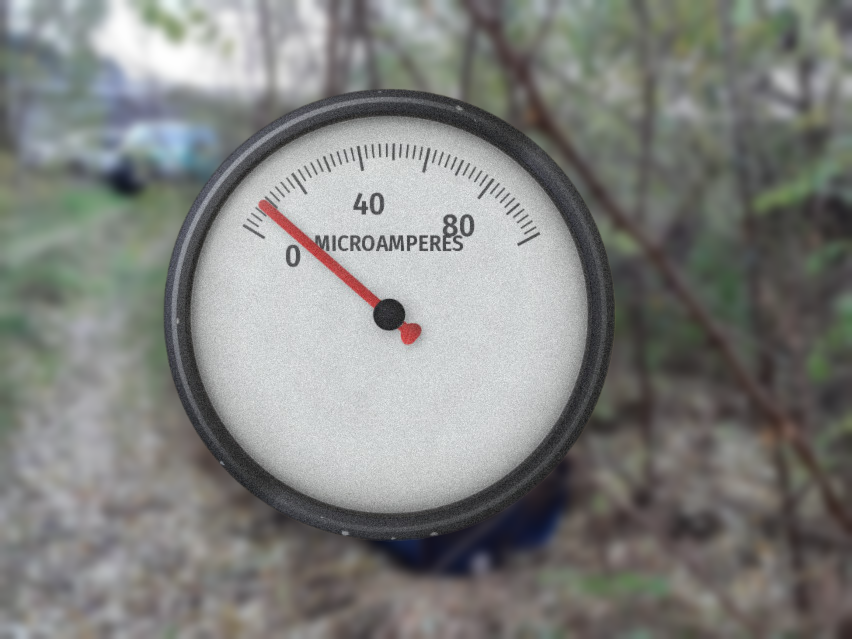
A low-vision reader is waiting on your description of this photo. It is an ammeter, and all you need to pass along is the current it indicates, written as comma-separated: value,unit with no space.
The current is 8,µA
